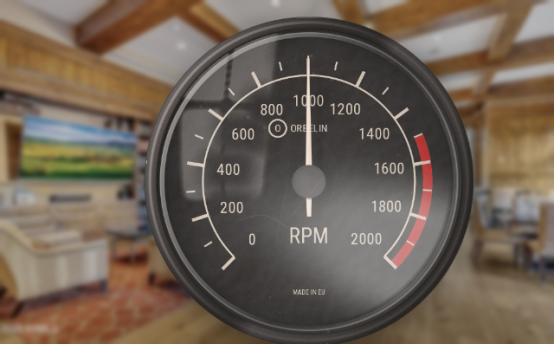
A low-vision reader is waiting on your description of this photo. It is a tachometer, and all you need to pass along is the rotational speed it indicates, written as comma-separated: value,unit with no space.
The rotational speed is 1000,rpm
